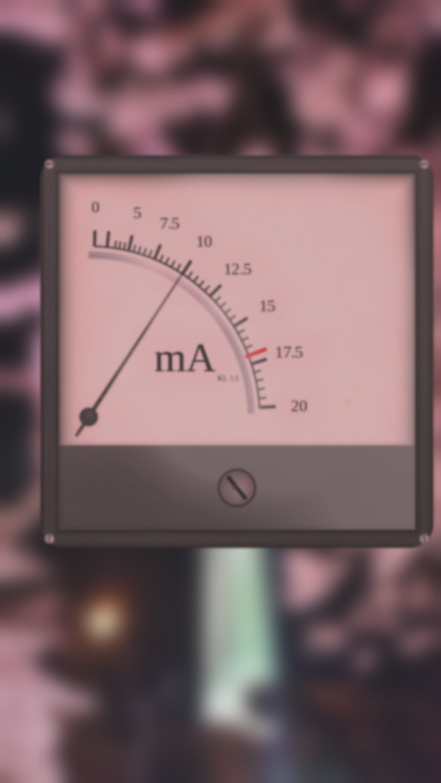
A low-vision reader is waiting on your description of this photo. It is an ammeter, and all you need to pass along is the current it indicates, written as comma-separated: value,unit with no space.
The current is 10,mA
